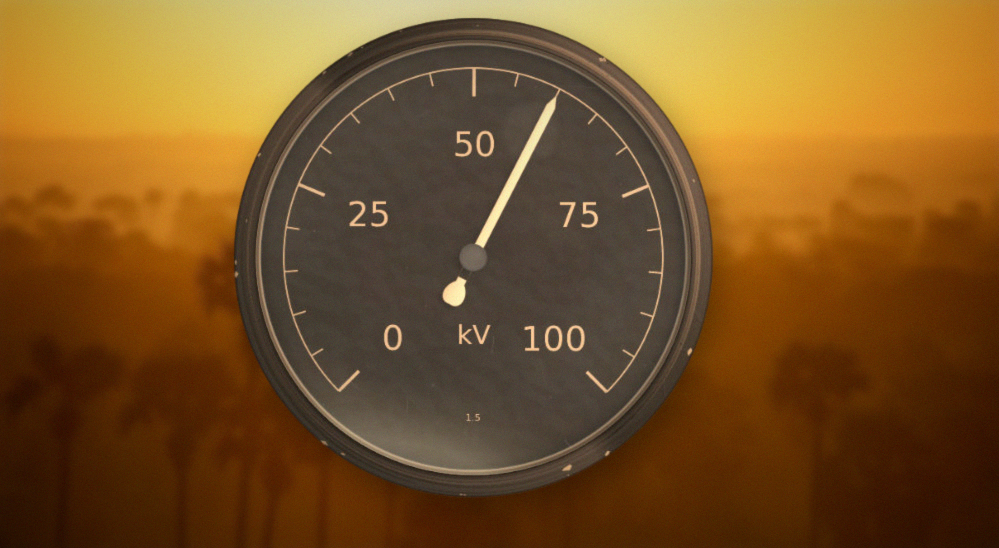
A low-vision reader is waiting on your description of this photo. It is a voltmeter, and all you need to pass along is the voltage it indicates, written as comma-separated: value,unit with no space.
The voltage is 60,kV
